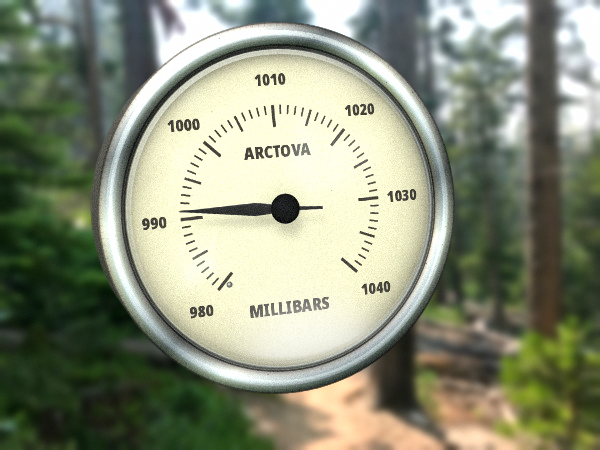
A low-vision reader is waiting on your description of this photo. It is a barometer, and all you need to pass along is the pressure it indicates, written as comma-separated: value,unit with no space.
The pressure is 991,mbar
